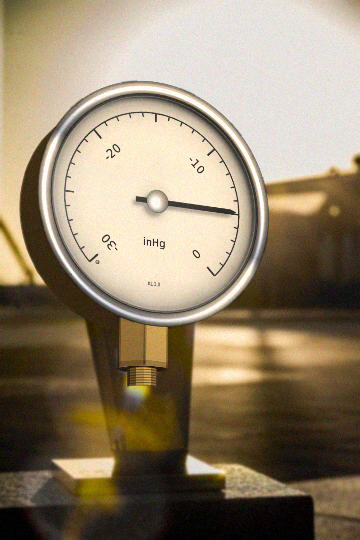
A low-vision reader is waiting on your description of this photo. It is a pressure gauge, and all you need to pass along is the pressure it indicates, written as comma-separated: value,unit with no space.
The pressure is -5,inHg
